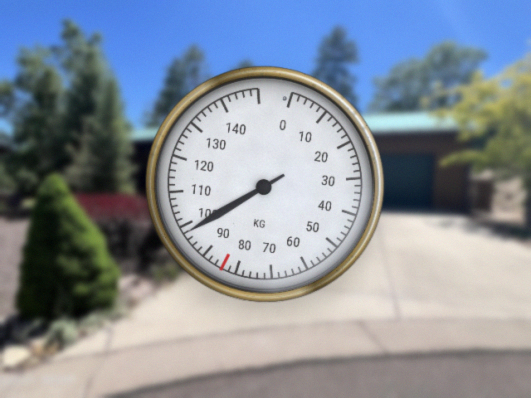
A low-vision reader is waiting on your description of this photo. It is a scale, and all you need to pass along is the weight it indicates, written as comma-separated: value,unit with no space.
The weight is 98,kg
